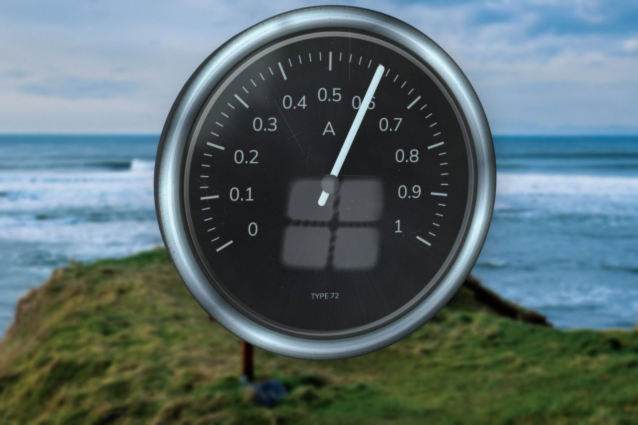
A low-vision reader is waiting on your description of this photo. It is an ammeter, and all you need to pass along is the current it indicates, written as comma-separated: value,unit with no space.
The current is 0.6,A
